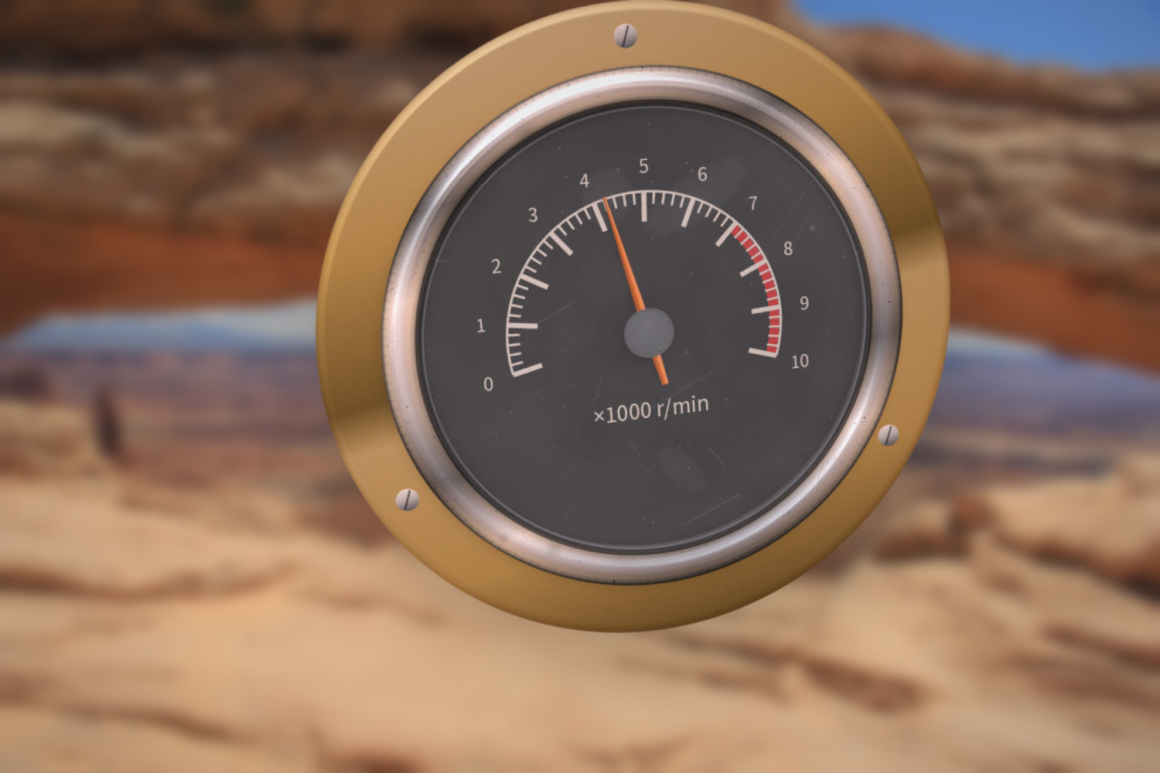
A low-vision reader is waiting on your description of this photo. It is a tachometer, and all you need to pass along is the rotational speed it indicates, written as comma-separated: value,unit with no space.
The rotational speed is 4200,rpm
